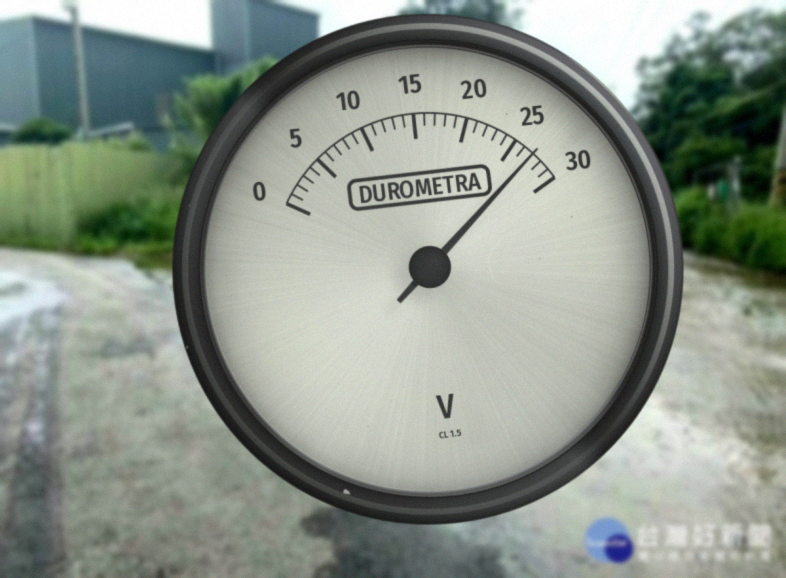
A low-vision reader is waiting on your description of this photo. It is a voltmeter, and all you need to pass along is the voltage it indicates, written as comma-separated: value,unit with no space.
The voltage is 27,V
